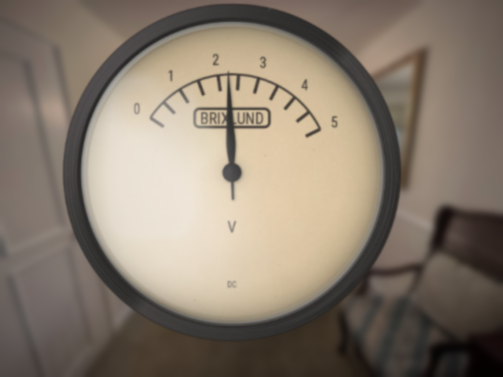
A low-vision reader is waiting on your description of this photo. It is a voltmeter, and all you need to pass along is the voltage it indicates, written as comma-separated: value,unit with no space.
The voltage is 2.25,V
